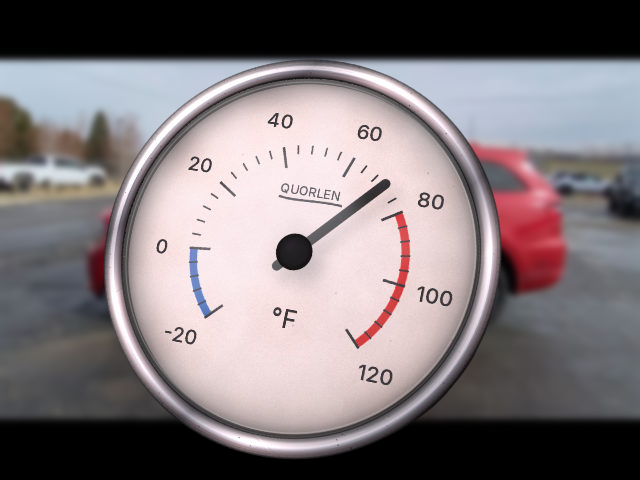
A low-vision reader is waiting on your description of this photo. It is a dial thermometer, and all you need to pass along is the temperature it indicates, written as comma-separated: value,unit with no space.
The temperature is 72,°F
